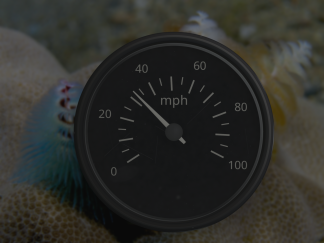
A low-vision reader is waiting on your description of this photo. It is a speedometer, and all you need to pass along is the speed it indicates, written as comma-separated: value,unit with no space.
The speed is 32.5,mph
